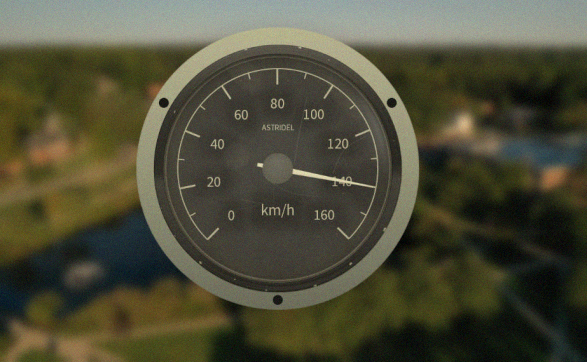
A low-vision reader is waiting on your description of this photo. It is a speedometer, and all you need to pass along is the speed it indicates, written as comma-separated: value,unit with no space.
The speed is 140,km/h
